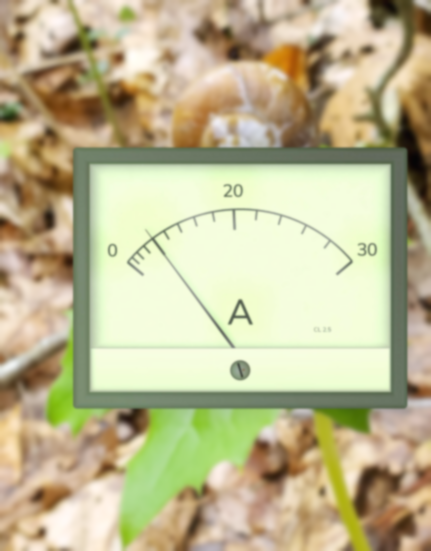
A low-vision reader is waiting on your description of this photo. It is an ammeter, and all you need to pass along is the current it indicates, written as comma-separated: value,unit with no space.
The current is 10,A
